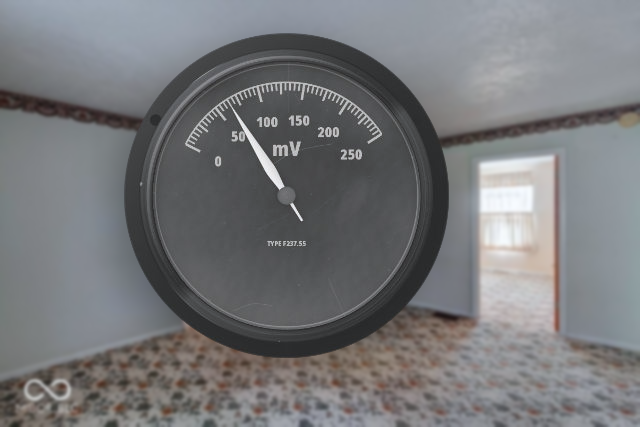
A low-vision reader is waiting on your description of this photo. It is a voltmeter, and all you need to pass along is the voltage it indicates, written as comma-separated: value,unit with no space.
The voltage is 65,mV
